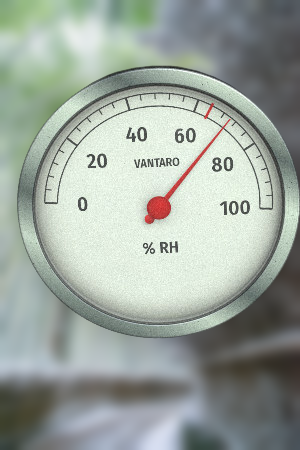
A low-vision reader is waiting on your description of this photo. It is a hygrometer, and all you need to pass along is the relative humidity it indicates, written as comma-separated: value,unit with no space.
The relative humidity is 70,%
